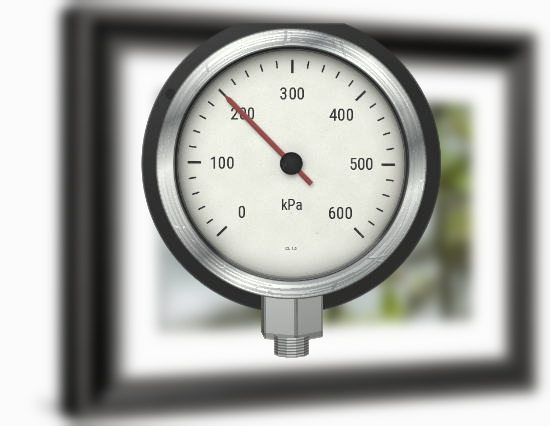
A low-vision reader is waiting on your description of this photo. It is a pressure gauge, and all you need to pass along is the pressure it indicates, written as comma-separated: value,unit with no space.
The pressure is 200,kPa
